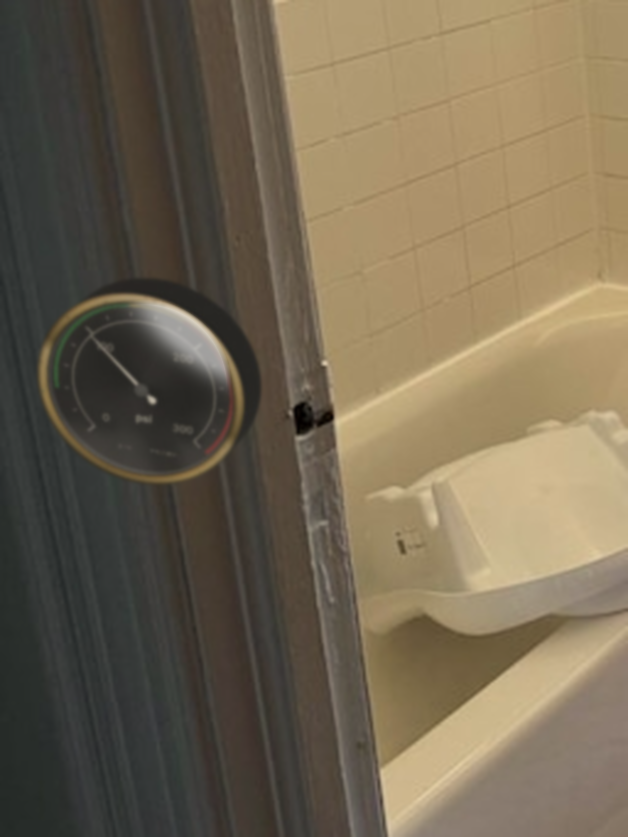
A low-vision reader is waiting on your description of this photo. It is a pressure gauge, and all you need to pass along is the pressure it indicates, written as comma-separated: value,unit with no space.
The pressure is 100,psi
